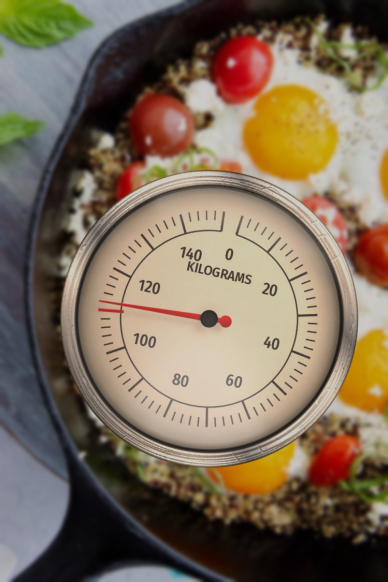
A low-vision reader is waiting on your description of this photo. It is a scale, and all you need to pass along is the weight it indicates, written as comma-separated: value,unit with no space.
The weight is 112,kg
